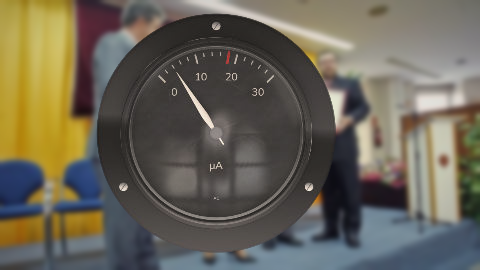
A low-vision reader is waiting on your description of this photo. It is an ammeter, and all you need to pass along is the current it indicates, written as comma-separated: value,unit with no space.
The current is 4,µA
